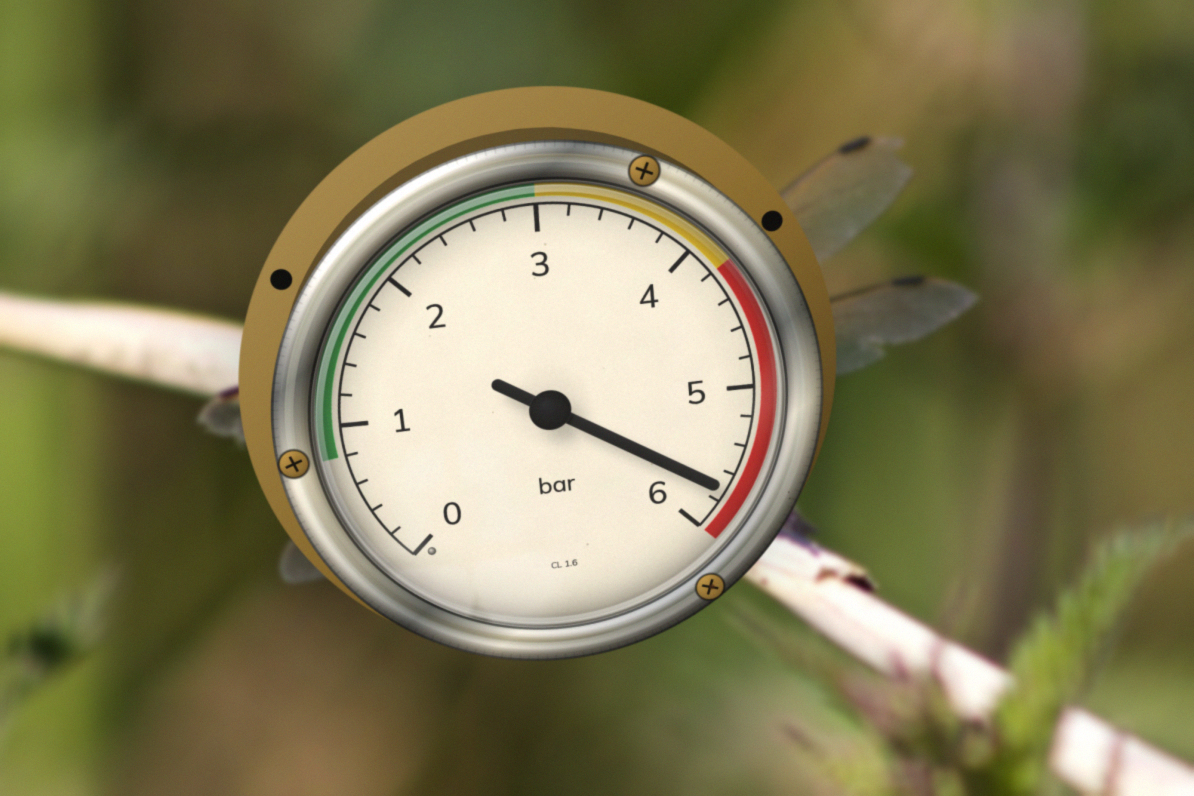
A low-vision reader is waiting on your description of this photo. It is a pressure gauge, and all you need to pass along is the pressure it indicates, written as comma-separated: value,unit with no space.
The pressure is 5.7,bar
